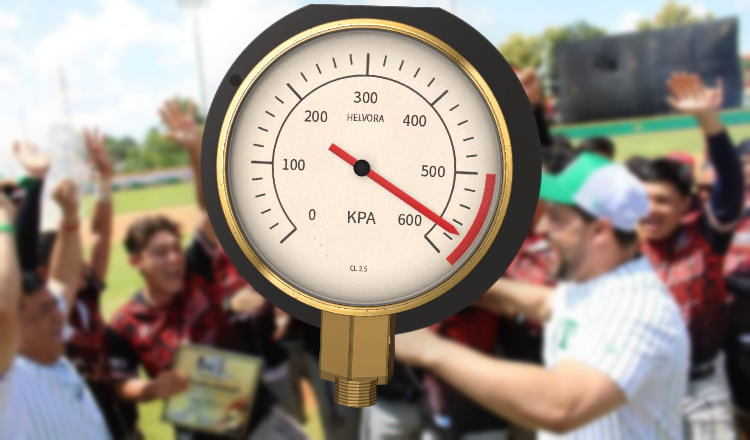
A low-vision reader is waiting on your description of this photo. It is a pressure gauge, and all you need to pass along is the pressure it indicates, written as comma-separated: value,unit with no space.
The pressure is 570,kPa
